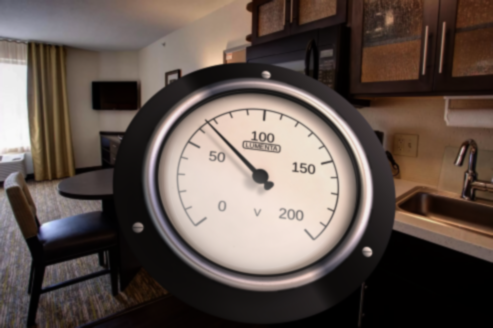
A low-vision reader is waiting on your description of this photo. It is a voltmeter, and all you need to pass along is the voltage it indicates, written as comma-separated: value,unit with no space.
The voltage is 65,V
